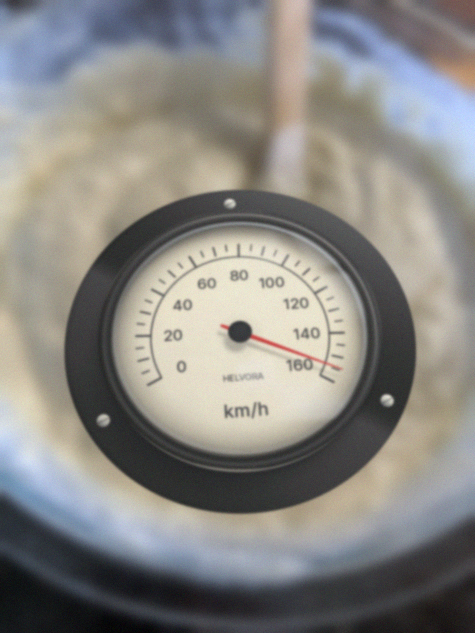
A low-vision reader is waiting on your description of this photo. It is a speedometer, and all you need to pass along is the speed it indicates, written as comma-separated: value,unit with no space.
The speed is 155,km/h
